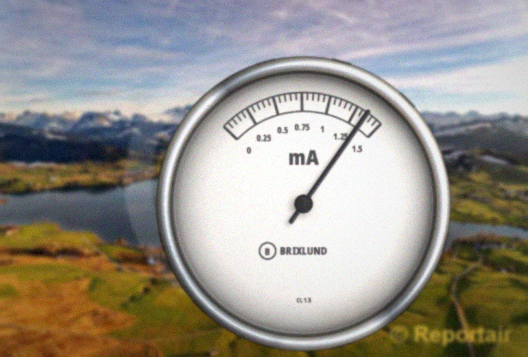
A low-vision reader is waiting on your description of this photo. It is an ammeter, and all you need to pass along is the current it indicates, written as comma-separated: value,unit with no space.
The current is 1.35,mA
